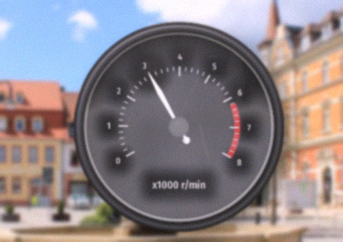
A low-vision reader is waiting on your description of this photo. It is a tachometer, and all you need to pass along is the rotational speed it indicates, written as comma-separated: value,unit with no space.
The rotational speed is 3000,rpm
